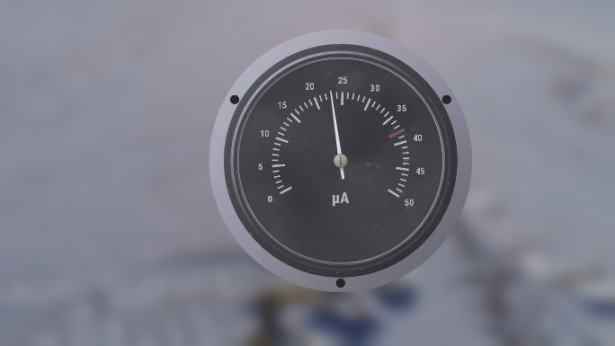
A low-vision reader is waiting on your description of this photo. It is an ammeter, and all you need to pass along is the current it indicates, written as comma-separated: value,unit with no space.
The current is 23,µA
